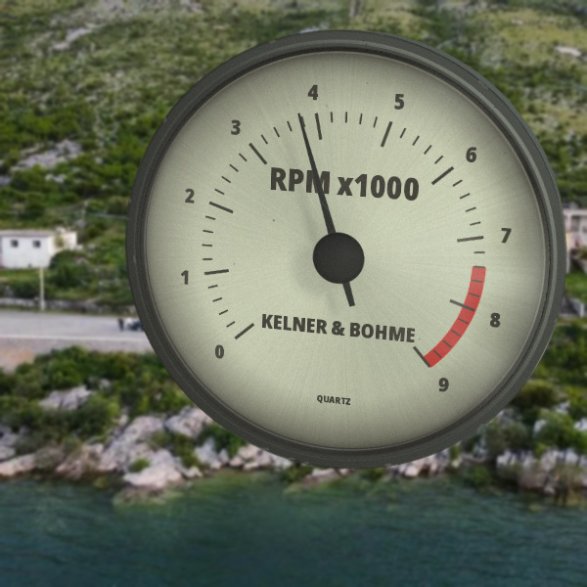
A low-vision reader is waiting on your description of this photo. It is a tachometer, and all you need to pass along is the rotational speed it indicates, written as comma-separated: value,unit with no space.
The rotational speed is 3800,rpm
